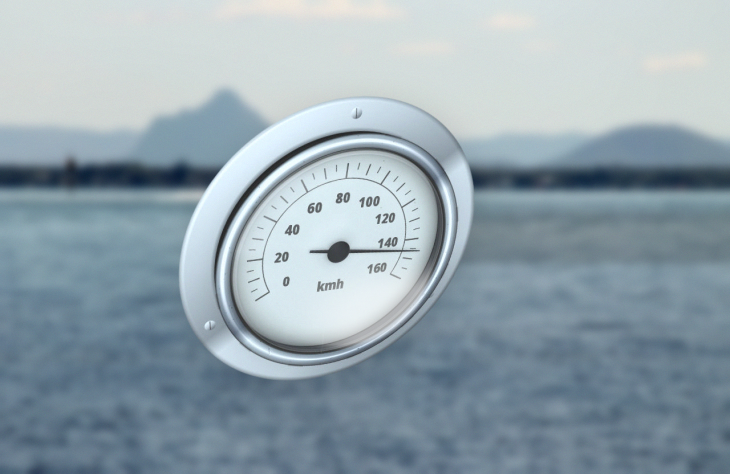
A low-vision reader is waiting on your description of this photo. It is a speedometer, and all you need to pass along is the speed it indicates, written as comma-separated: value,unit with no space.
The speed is 145,km/h
